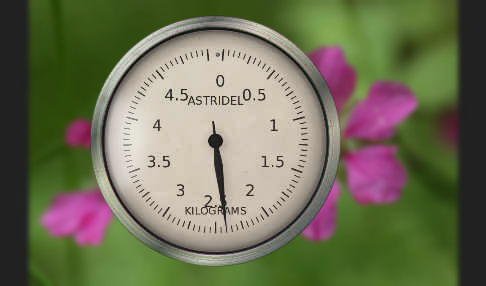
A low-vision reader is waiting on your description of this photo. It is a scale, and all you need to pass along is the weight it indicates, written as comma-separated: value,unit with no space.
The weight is 2.4,kg
